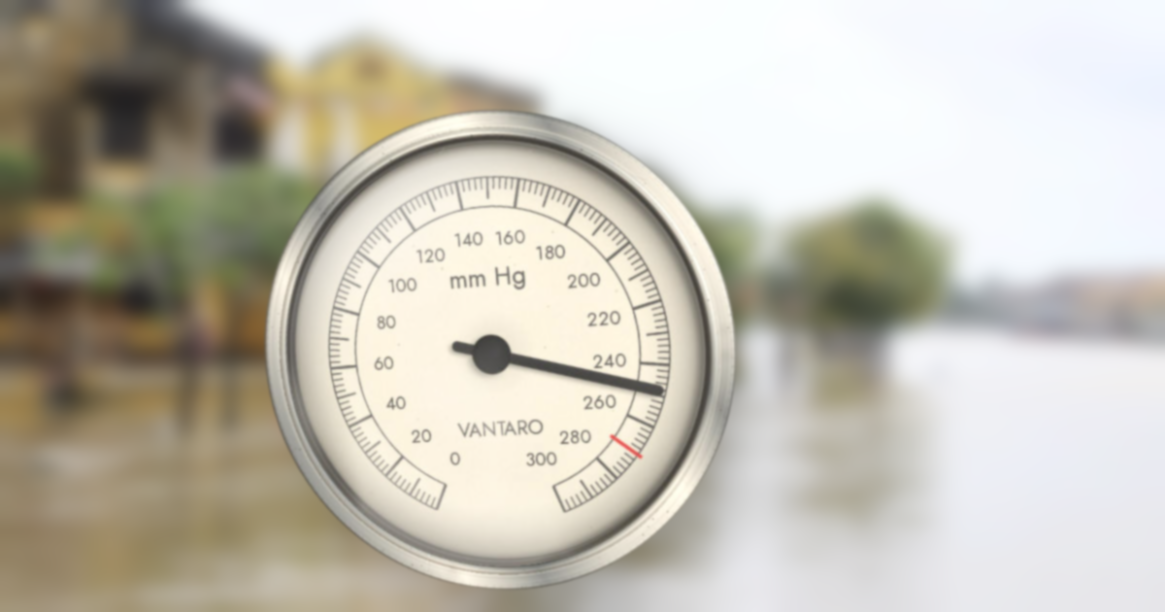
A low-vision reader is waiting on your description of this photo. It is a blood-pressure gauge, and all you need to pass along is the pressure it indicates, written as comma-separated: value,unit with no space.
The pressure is 248,mmHg
